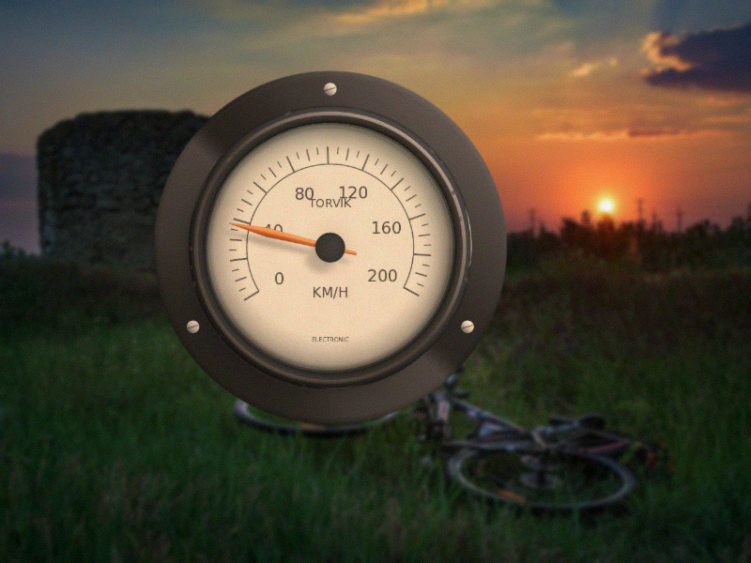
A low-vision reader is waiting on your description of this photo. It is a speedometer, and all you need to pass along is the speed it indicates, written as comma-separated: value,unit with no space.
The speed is 37.5,km/h
